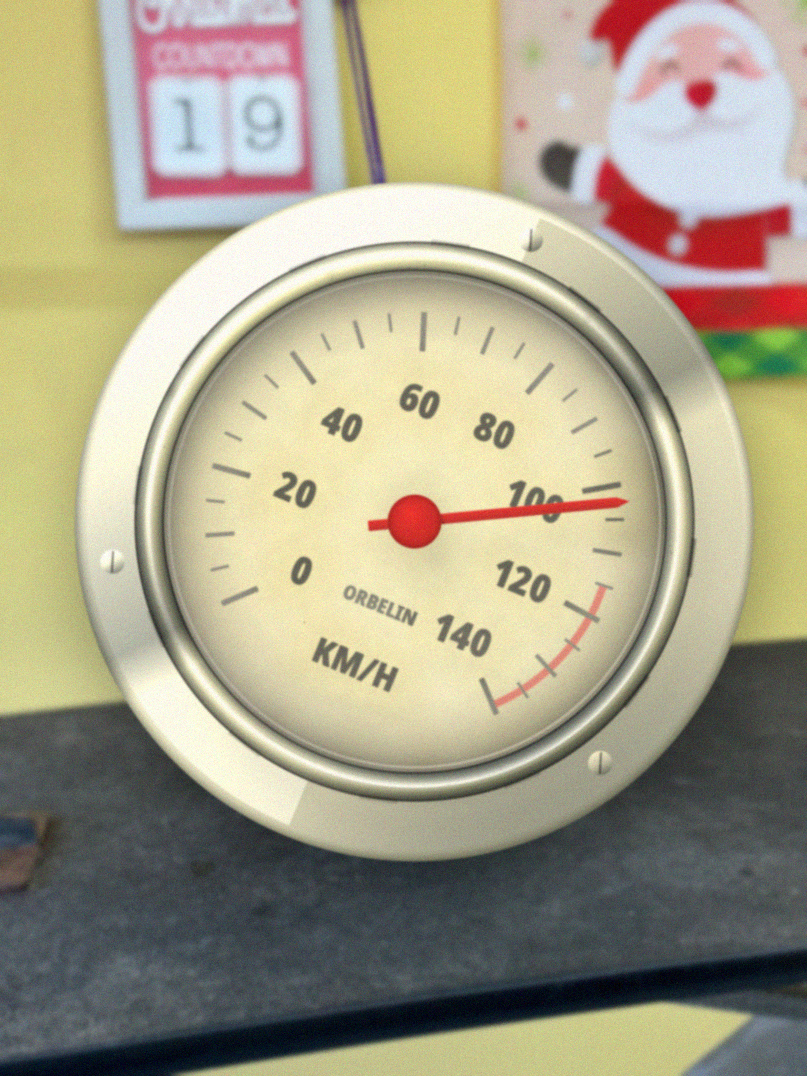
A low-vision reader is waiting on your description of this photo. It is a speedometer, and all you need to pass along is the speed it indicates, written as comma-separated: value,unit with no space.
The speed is 102.5,km/h
